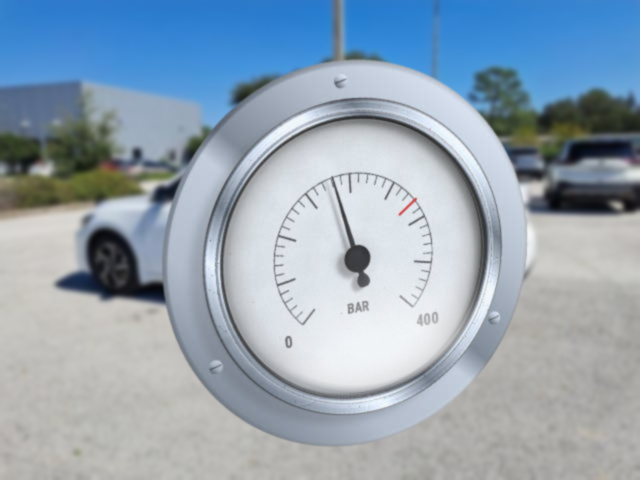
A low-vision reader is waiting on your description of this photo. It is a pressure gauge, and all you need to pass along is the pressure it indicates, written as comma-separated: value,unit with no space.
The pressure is 180,bar
